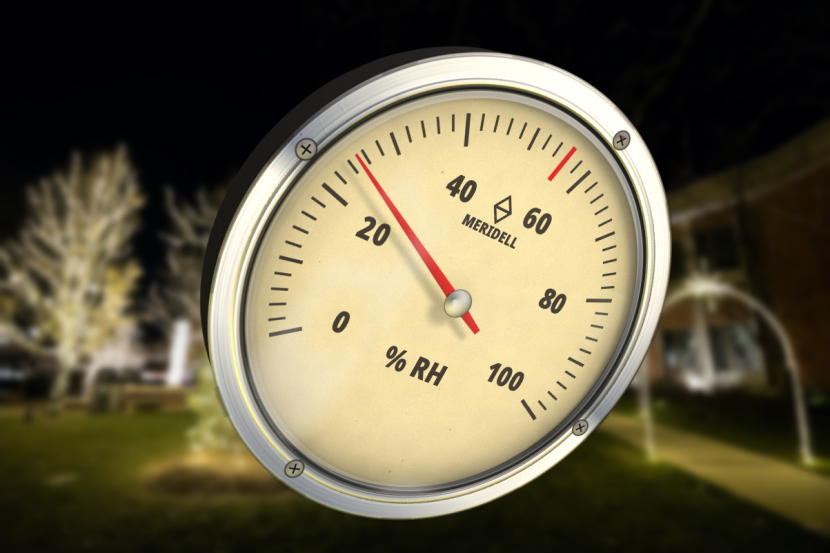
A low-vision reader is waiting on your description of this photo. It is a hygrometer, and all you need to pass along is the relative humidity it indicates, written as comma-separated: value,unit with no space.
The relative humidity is 25,%
